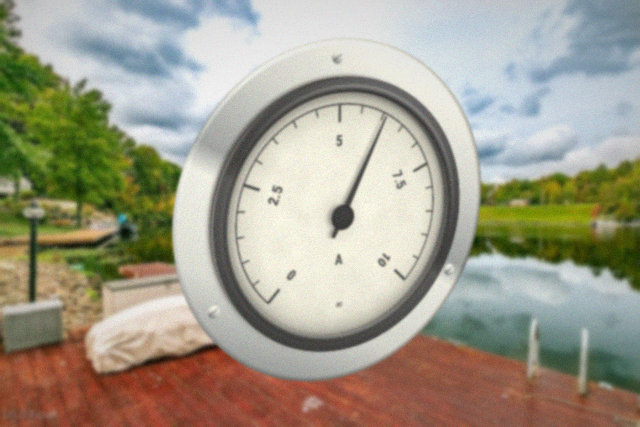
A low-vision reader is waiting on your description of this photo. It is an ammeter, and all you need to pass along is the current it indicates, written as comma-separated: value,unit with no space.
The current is 6,A
